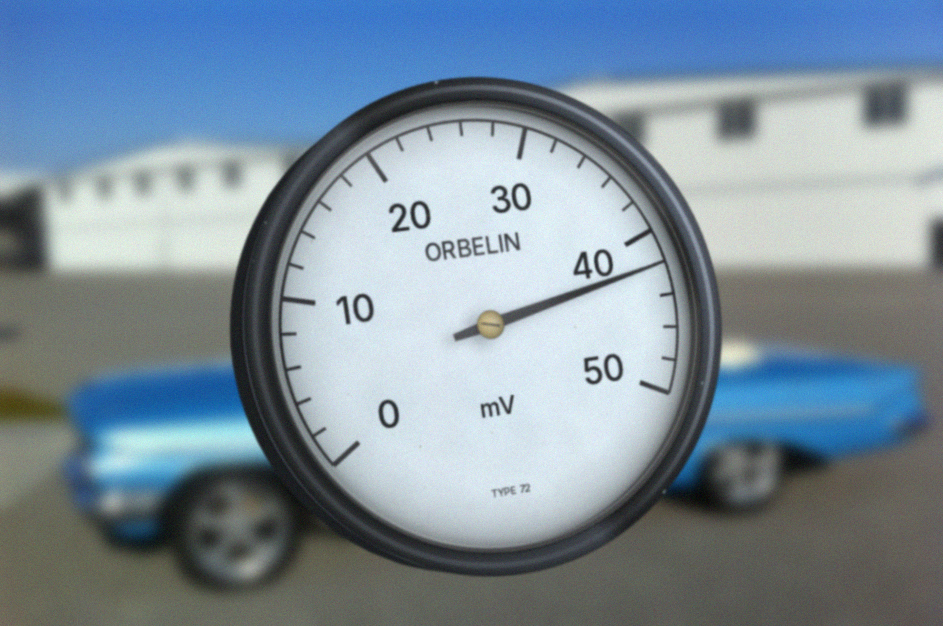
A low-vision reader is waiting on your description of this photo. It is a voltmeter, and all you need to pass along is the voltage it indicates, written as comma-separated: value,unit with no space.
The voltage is 42,mV
